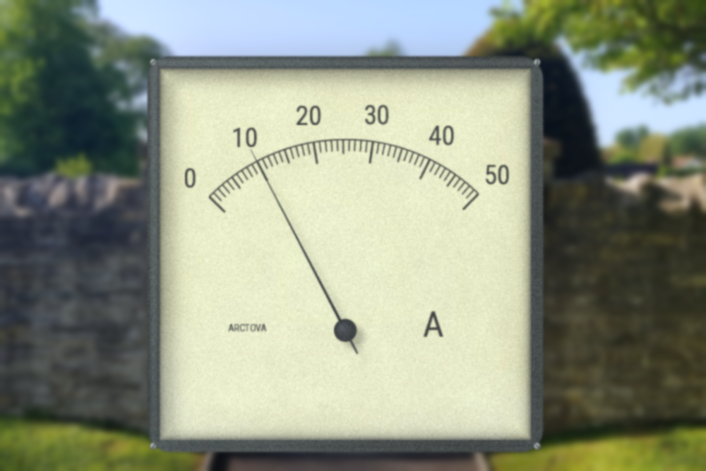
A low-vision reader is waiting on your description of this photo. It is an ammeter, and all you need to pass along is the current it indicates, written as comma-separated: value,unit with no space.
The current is 10,A
